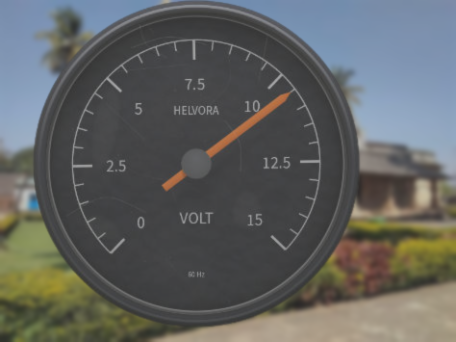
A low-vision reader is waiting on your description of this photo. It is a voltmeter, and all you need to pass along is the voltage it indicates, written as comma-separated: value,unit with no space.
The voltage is 10.5,V
